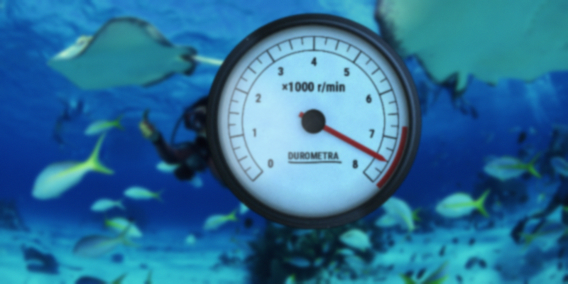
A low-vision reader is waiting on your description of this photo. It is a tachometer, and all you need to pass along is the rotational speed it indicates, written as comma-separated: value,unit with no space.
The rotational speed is 7500,rpm
